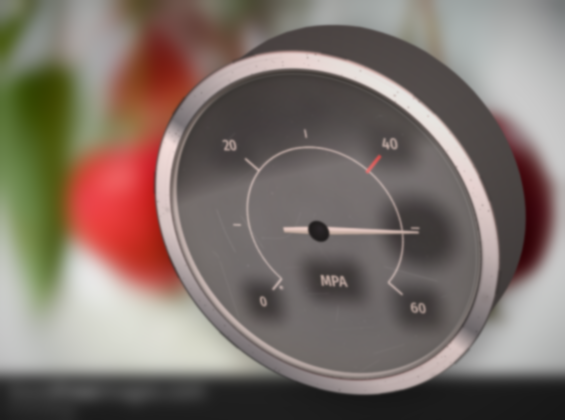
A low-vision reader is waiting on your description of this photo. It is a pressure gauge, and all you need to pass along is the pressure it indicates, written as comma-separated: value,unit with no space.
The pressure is 50,MPa
